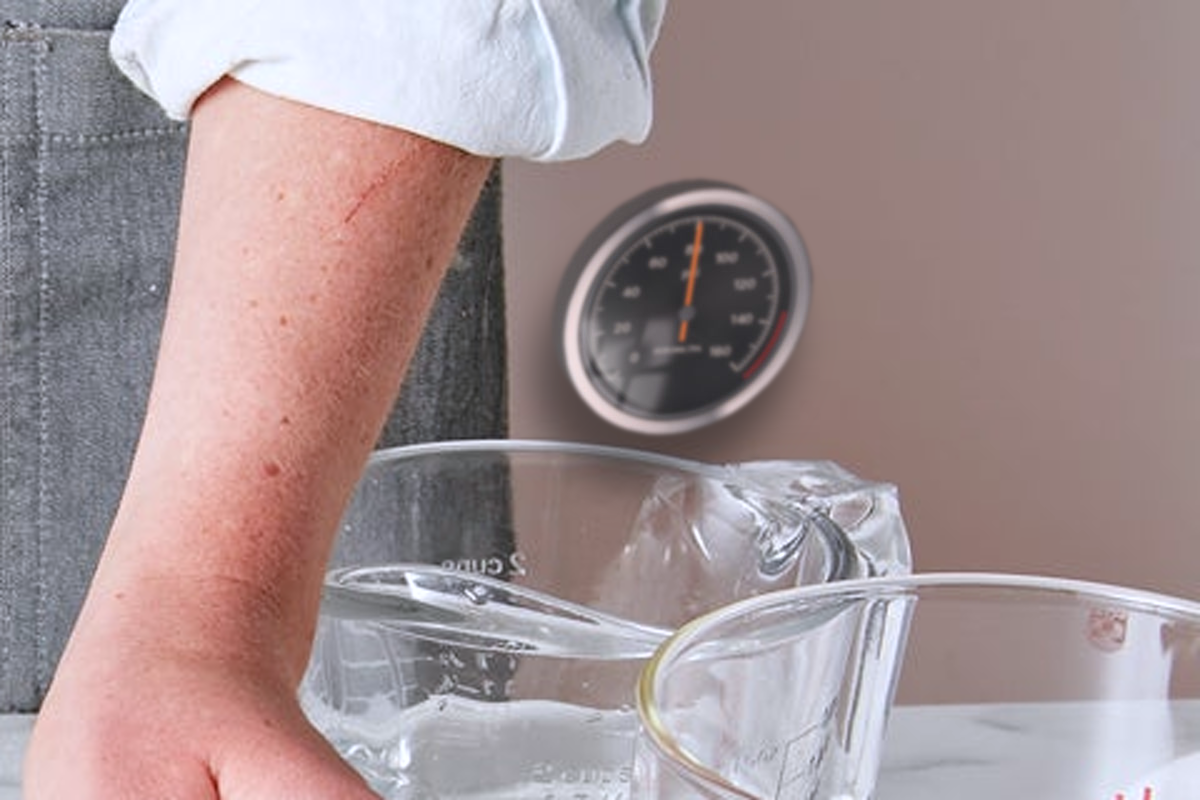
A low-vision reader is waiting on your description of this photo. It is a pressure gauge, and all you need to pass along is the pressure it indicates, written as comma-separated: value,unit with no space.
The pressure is 80,psi
